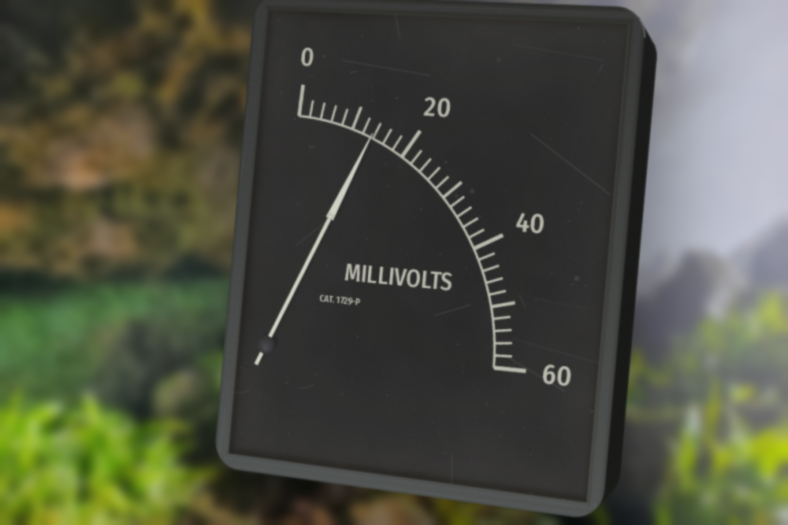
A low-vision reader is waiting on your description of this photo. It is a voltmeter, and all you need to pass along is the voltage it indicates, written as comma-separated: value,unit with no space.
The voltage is 14,mV
